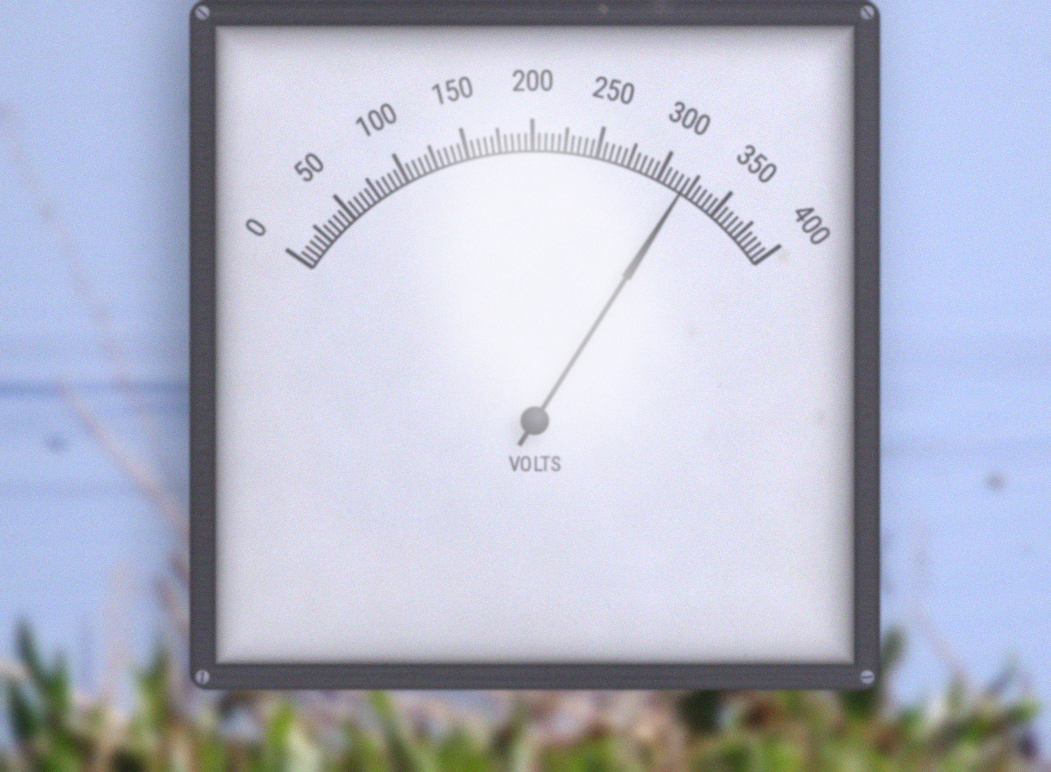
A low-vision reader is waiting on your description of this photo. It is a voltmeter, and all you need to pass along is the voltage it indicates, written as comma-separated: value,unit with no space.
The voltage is 320,V
